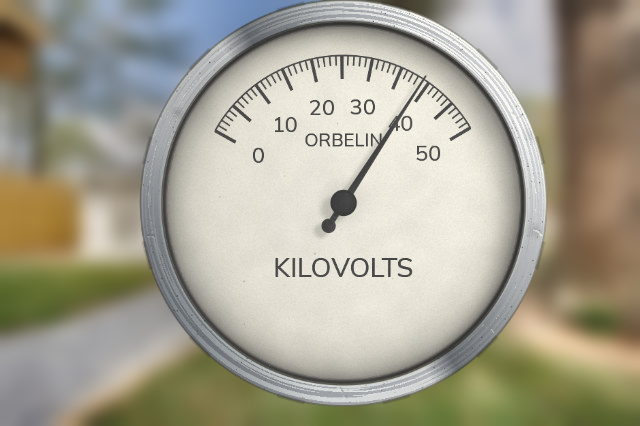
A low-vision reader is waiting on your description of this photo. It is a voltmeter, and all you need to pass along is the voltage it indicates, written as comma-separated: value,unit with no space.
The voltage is 39,kV
